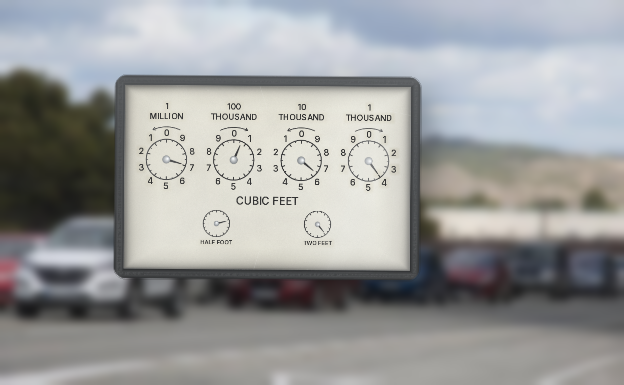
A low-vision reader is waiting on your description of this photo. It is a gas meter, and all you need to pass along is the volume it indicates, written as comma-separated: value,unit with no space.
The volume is 706400,ft³
